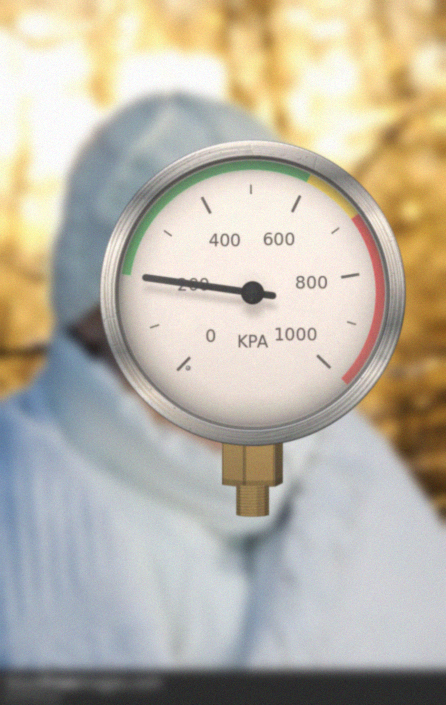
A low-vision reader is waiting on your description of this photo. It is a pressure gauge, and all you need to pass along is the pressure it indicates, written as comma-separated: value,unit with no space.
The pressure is 200,kPa
